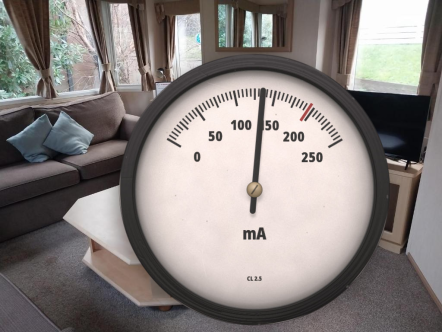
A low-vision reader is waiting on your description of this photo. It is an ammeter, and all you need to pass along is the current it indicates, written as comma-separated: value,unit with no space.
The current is 135,mA
